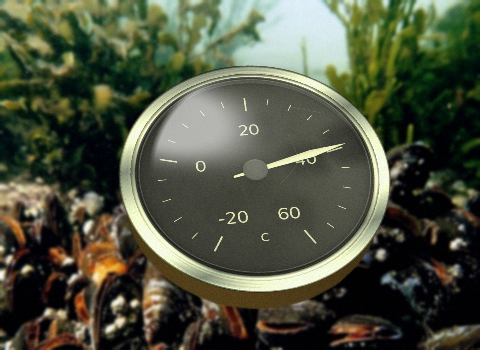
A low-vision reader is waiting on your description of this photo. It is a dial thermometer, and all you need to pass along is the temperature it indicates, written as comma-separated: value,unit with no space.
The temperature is 40,°C
